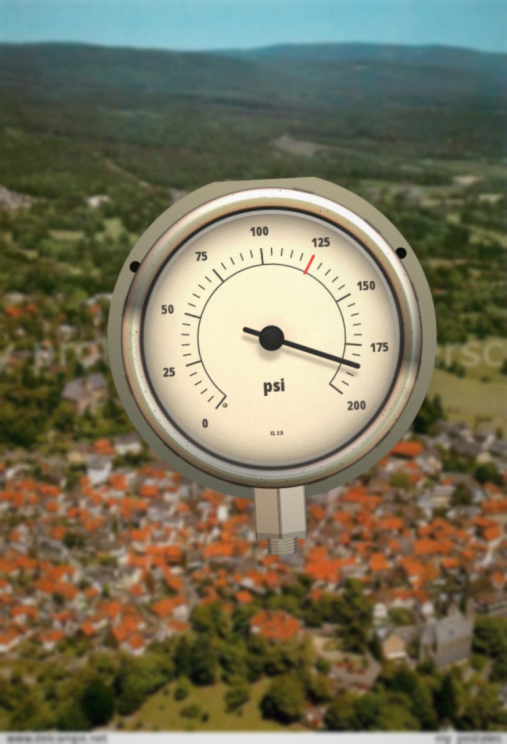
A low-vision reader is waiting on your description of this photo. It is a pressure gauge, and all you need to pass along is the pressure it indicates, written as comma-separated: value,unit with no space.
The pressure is 185,psi
